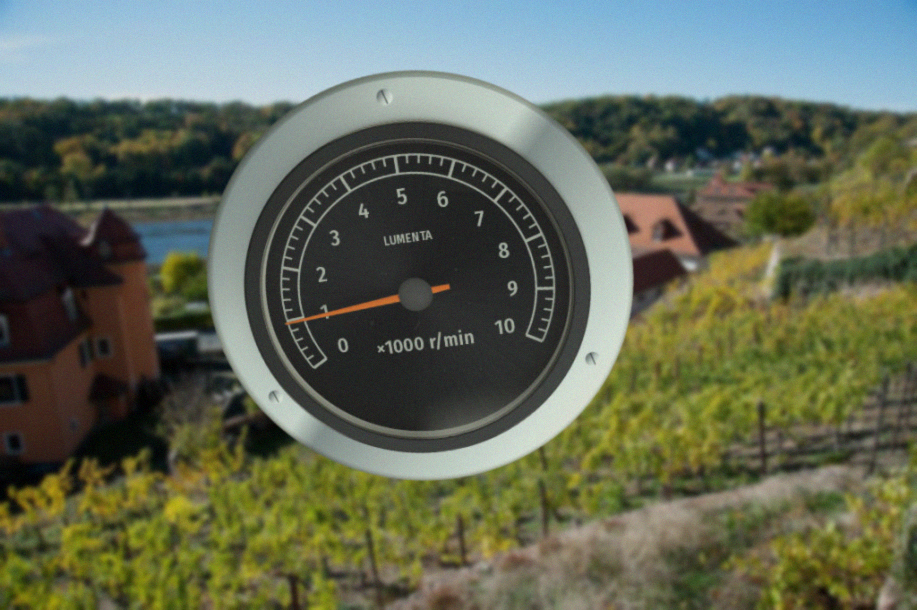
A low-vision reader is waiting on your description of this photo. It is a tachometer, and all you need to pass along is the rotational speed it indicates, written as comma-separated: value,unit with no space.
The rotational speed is 1000,rpm
